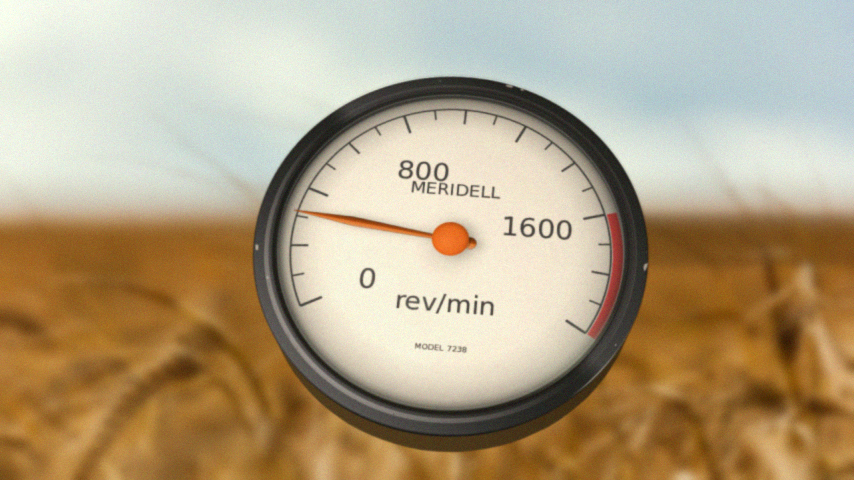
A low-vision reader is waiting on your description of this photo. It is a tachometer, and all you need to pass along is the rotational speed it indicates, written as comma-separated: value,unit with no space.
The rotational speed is 300,rpm
